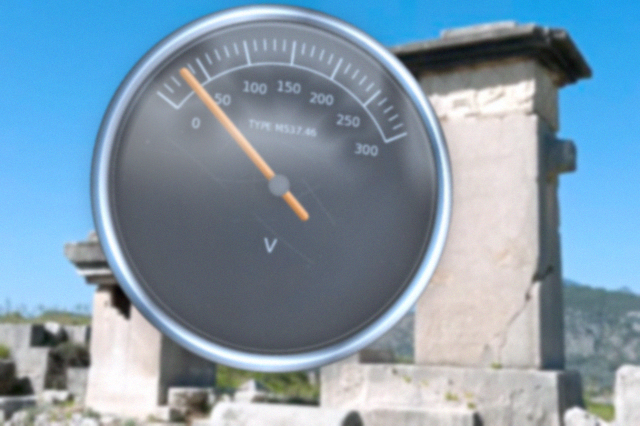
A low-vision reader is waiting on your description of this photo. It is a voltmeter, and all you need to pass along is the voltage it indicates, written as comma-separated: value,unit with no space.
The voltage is 30,V
